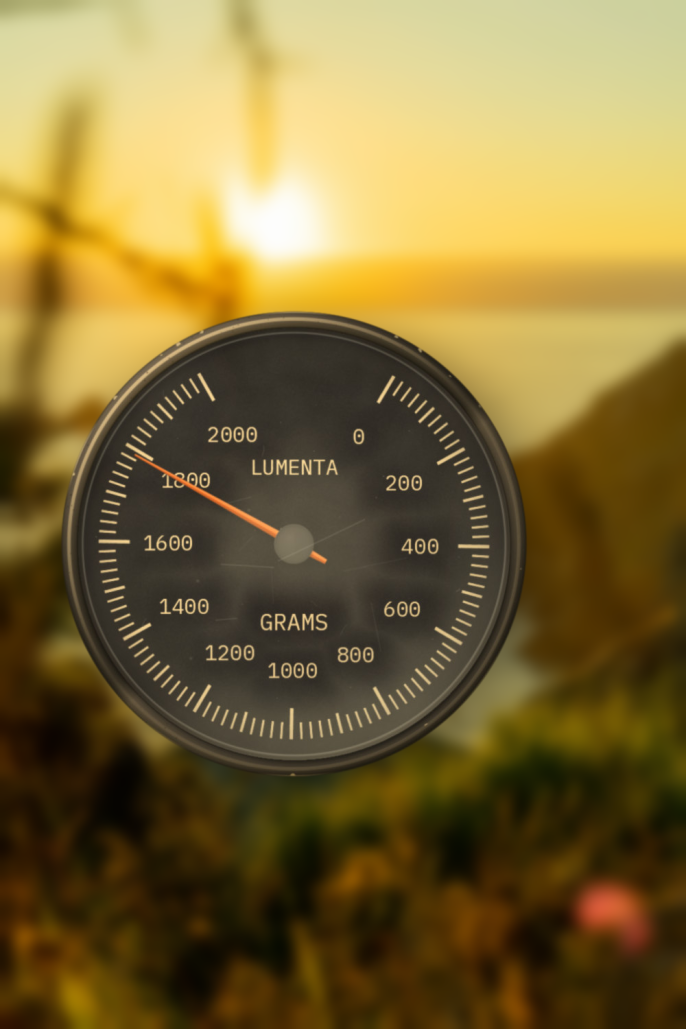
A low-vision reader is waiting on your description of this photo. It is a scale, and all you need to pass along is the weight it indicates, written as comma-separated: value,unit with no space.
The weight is 1790,g
